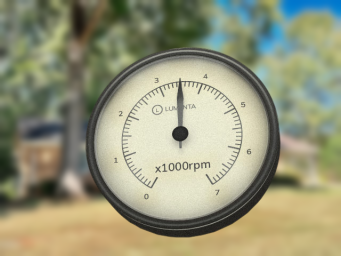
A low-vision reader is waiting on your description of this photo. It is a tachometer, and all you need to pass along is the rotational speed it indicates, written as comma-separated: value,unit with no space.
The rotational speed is 3500,rpm
